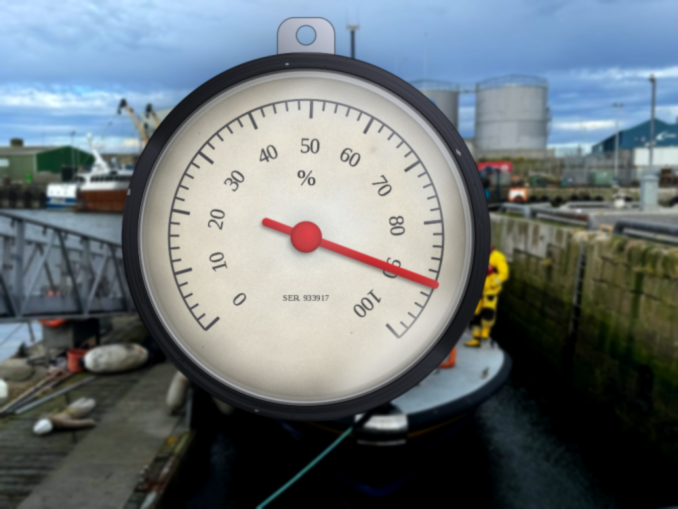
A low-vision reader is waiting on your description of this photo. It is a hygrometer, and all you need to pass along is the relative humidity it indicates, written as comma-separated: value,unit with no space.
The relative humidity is 90,%
